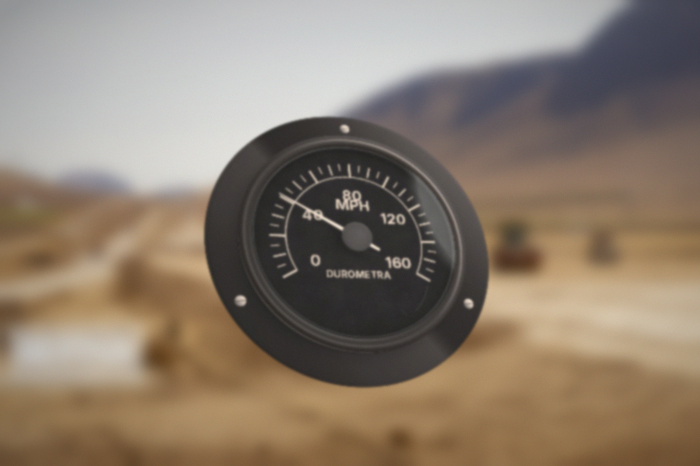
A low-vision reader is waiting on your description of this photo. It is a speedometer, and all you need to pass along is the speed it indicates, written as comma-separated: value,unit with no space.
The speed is 40,mph
